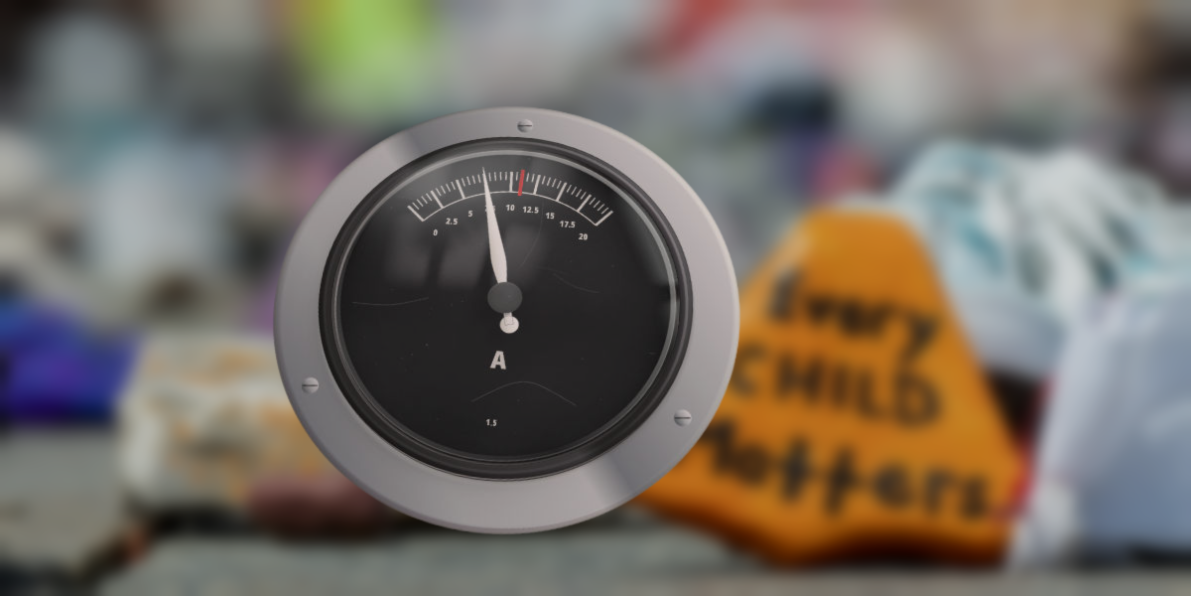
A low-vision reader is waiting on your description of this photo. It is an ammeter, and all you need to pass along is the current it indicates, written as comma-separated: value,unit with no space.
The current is 7.5,A
